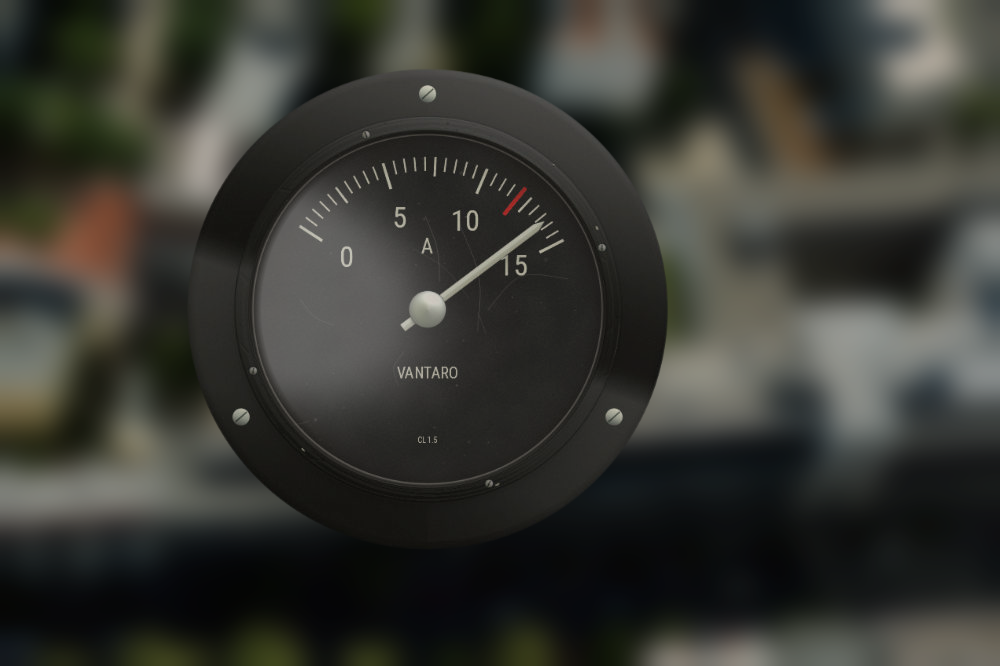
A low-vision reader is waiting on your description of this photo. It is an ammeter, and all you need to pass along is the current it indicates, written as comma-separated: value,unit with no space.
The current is 13.75,A
